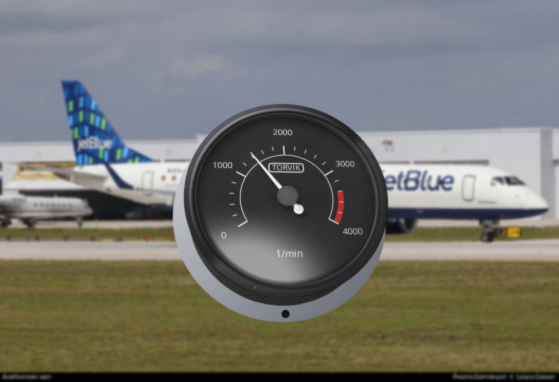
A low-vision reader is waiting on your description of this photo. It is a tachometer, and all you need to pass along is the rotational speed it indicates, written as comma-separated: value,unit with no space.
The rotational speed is 1400,rpm
